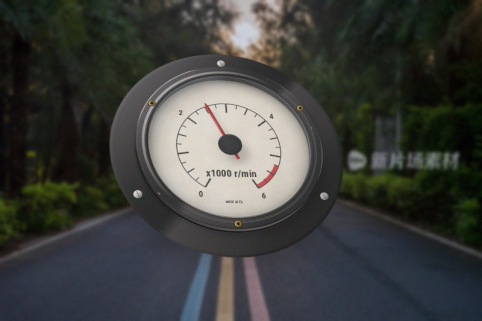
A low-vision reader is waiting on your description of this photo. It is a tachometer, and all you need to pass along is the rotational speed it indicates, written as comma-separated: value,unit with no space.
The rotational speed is 2500,rpm
